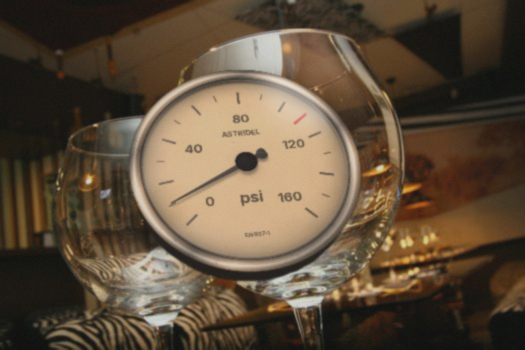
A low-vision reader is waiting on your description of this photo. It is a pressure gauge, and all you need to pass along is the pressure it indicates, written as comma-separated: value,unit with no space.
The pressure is 10,psi
